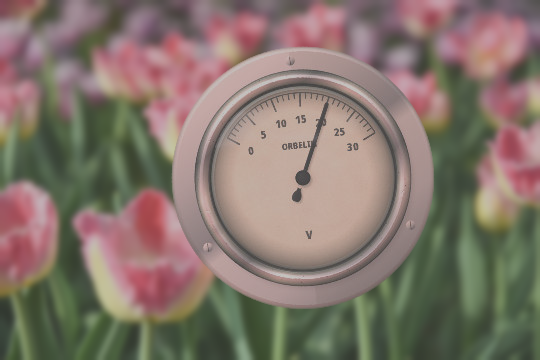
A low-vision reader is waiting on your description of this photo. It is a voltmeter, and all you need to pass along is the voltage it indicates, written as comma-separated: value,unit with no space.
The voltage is 20,V
